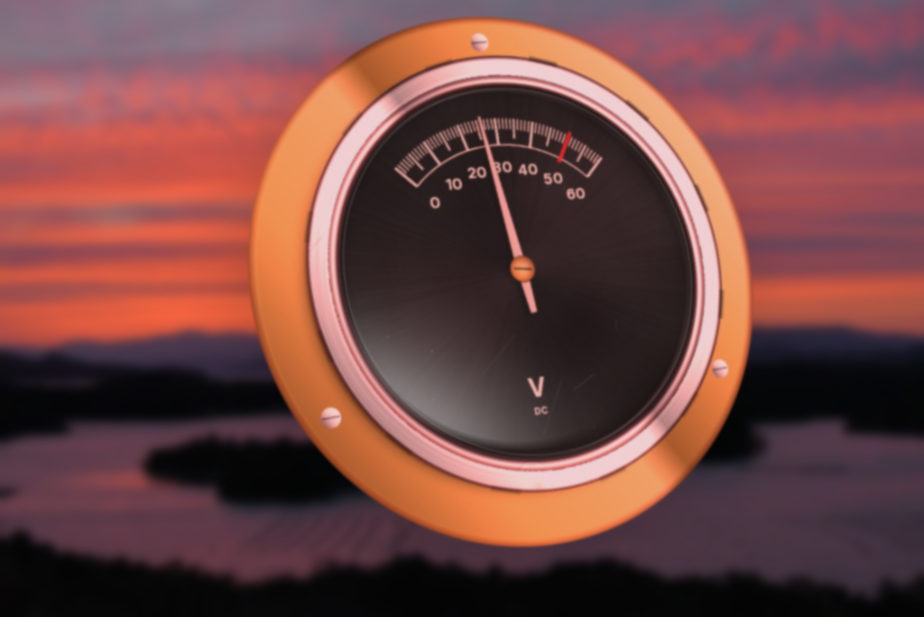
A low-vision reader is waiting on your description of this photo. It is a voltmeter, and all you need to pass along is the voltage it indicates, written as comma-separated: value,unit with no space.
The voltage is 25,V
